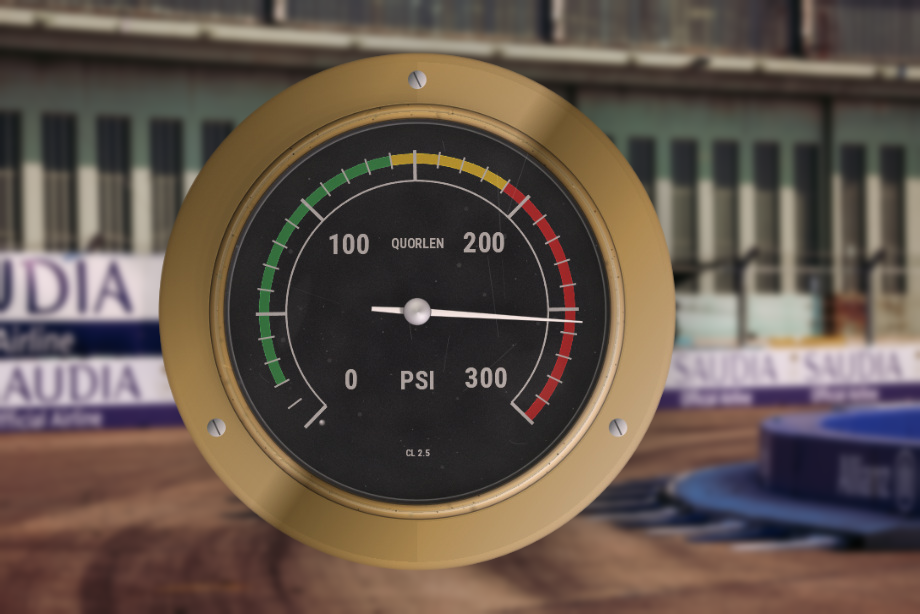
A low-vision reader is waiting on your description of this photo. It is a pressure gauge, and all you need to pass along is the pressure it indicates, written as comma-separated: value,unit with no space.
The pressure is 255,psi
